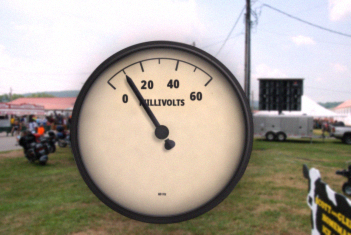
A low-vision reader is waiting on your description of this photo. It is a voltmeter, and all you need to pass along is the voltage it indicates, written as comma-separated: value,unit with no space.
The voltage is 10,mV
